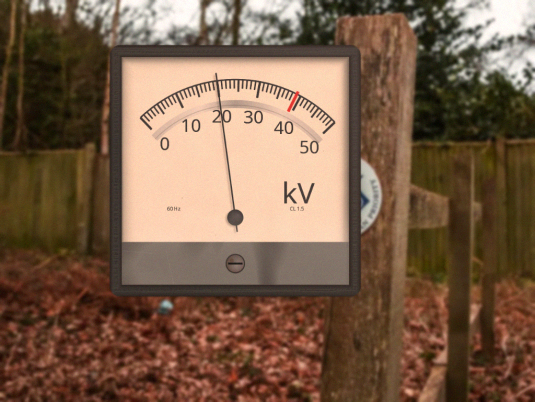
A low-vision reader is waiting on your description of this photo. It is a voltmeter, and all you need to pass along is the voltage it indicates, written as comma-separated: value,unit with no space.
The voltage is 20,kV
